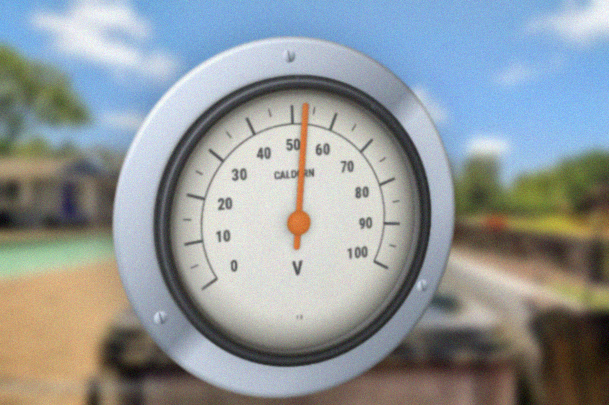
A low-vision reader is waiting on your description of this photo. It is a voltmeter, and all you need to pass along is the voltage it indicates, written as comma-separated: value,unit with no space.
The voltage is 52.5,V
